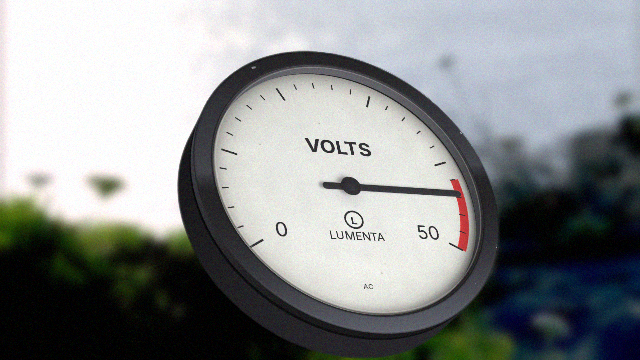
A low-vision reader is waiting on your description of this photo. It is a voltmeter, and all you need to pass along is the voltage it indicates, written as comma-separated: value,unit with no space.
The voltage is 44,V
